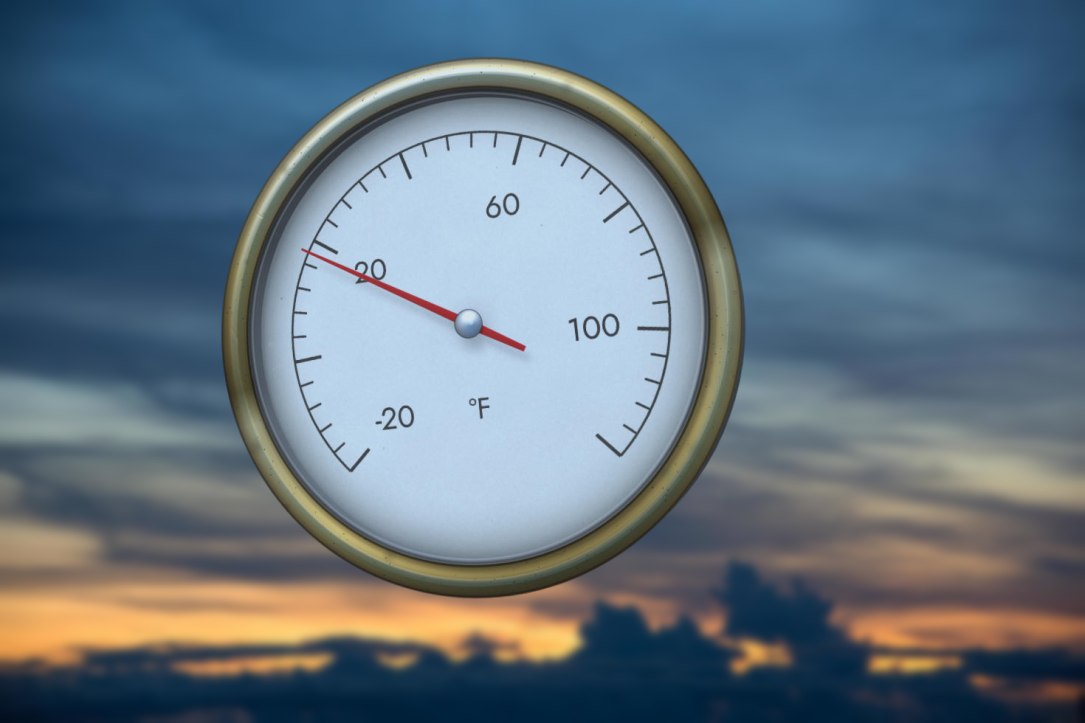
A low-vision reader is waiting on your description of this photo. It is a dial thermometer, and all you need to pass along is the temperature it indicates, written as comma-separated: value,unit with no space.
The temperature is 18,°F
